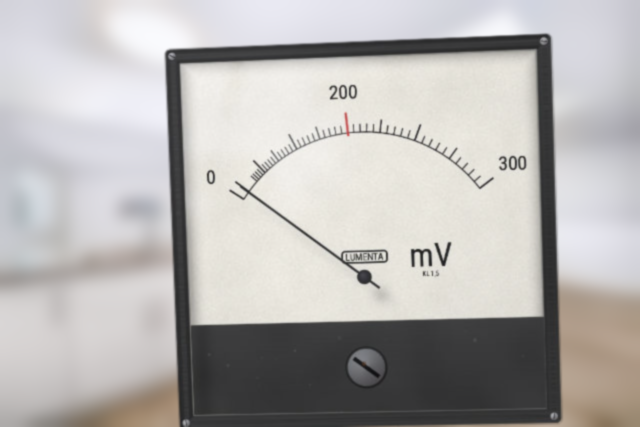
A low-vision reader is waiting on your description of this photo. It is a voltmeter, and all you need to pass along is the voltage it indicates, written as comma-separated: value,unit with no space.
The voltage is 50,mV
